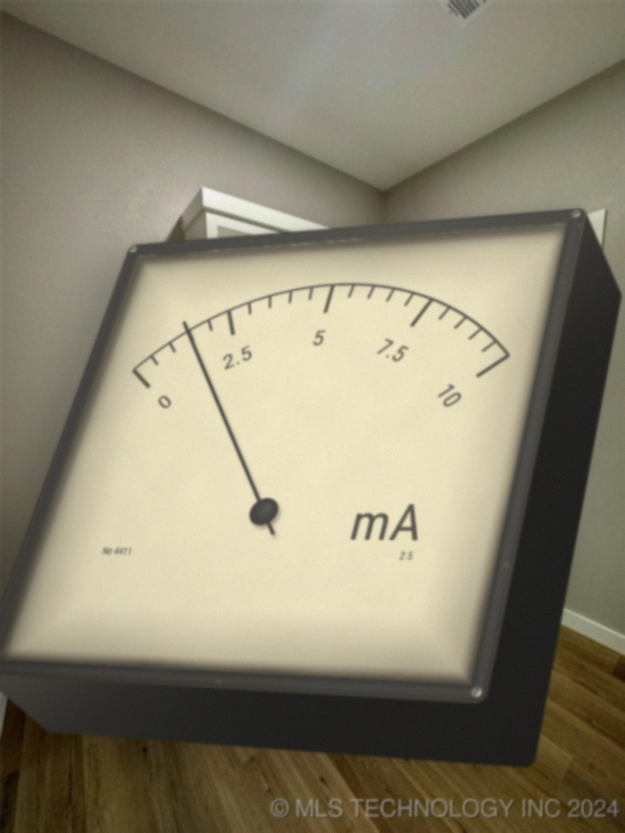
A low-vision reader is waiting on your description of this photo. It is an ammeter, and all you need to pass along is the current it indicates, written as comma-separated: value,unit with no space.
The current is 1.5,mA
